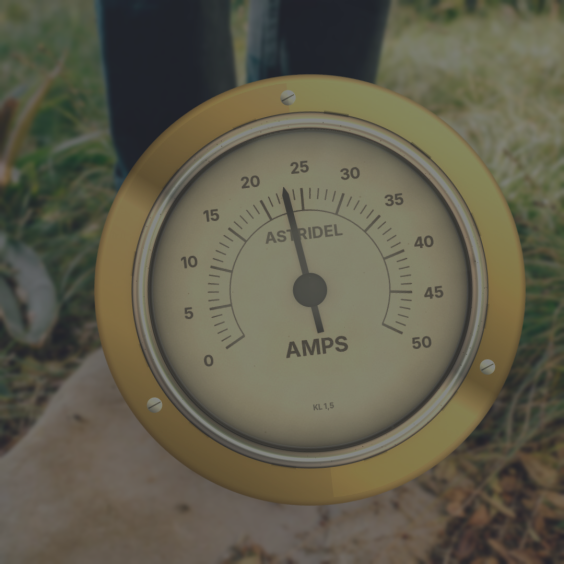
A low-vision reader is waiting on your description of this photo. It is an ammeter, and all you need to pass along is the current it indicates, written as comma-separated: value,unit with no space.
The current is 23,A
